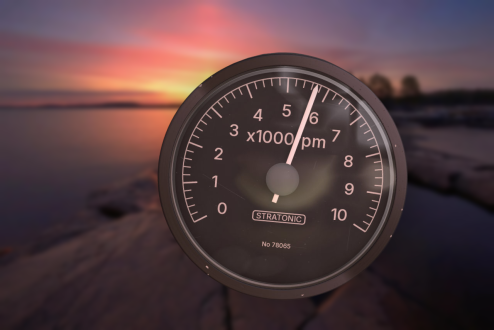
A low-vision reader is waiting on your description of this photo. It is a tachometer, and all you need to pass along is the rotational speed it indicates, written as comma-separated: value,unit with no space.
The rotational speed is 5700,rpm
